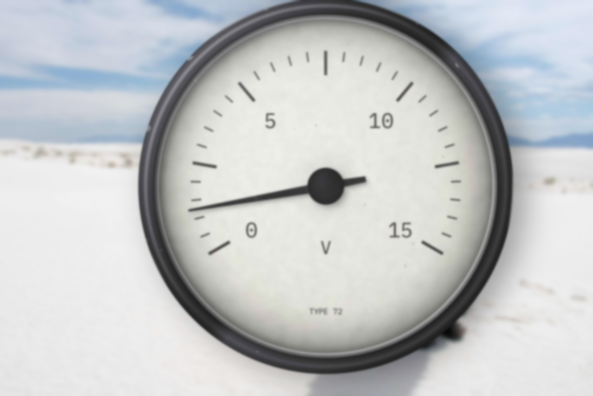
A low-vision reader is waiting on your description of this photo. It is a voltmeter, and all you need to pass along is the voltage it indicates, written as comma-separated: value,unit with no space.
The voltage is 1.25,V
